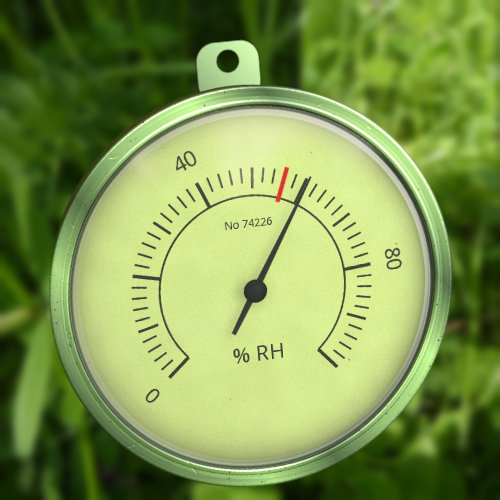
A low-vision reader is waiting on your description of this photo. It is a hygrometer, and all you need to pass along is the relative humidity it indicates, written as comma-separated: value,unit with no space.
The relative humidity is 60,%
